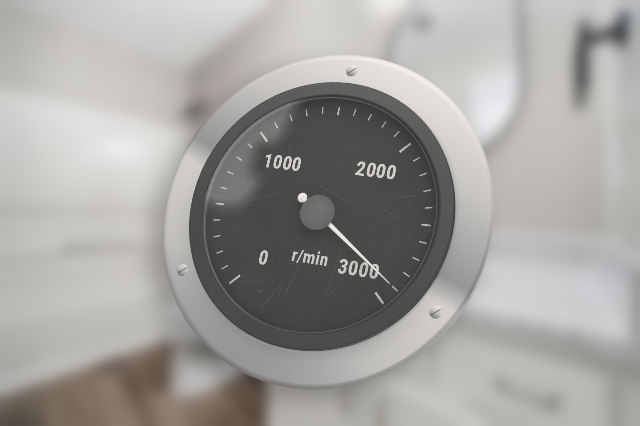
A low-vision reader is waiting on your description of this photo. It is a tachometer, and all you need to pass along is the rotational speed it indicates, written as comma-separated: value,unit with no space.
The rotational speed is 2900,rpm
